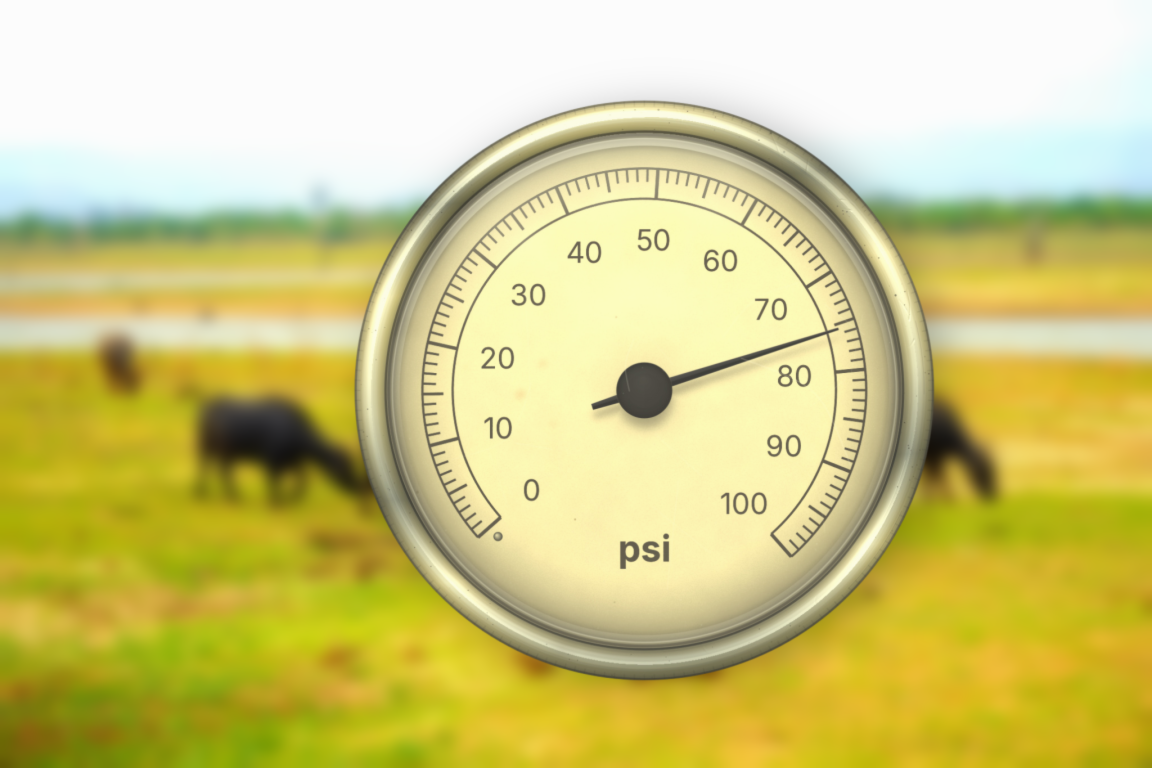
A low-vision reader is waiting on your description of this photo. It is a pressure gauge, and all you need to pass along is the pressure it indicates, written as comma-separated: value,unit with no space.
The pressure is 75.5,psi
